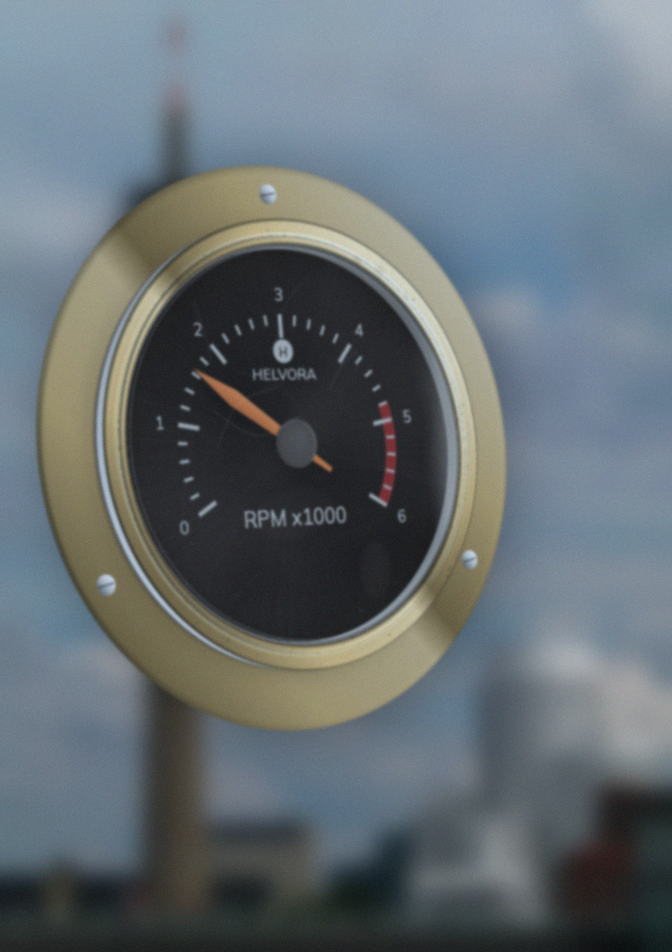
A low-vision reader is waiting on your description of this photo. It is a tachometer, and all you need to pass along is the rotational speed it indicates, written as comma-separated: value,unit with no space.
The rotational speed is 1600,rpm
